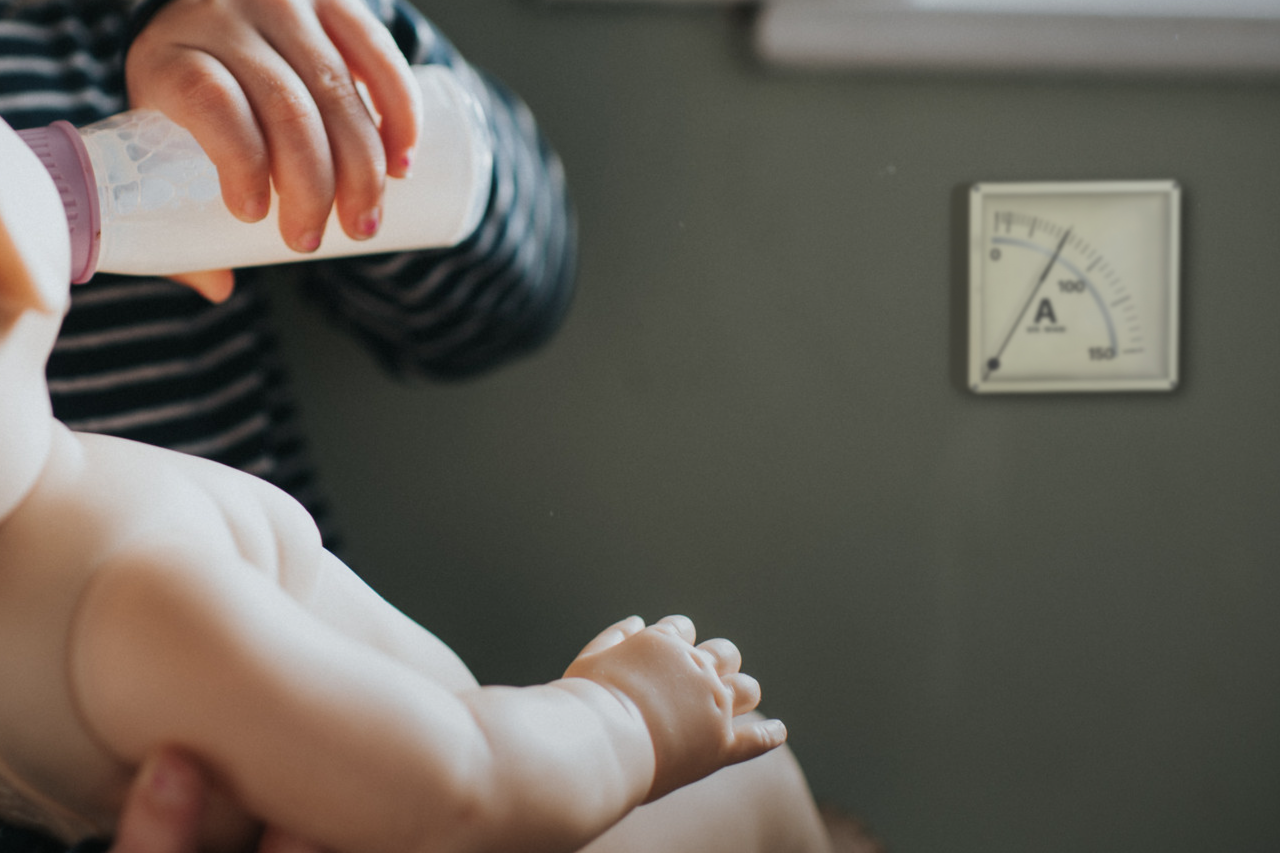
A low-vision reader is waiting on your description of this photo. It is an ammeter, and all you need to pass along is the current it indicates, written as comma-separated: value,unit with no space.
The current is 75,A
